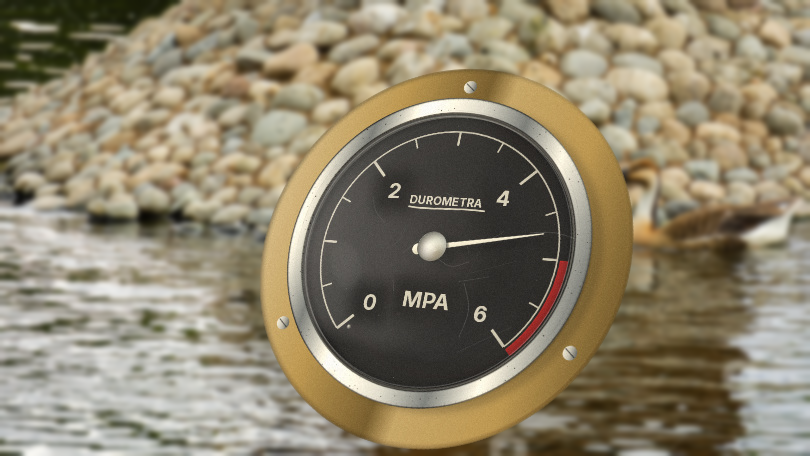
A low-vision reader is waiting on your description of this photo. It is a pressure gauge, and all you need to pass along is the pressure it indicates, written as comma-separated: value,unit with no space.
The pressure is 4.75,MPa
